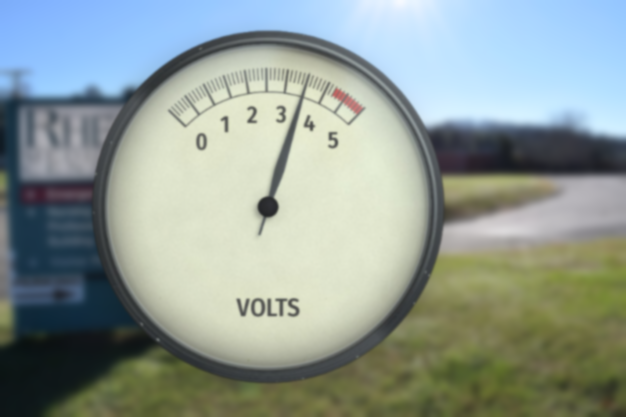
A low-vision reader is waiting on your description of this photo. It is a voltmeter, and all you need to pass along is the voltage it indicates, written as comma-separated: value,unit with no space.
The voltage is 3.5,V
